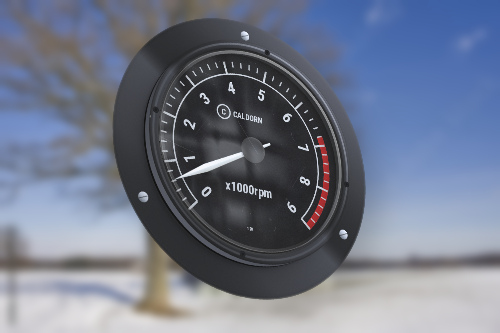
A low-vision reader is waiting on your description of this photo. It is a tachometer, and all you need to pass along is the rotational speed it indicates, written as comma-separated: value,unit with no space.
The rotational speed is 600,rpm
